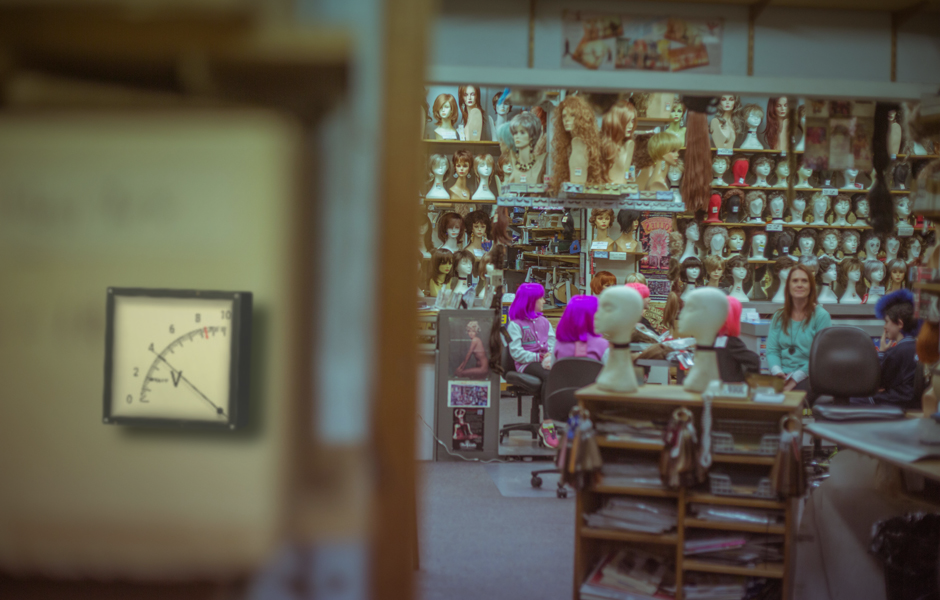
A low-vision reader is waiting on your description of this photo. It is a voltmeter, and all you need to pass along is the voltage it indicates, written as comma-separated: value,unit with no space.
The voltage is 4,V
